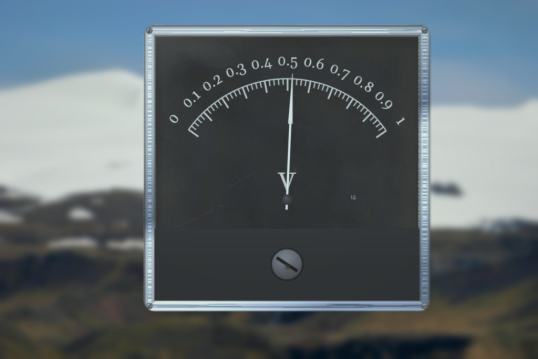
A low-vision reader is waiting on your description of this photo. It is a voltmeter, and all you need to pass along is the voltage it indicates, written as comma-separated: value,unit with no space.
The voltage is 0.52,V
